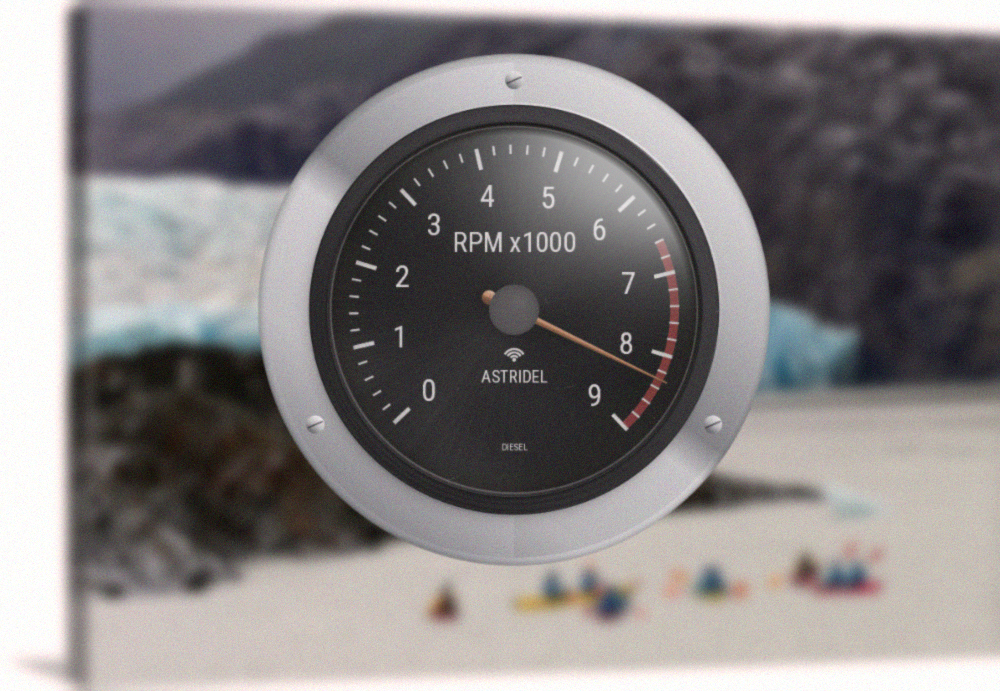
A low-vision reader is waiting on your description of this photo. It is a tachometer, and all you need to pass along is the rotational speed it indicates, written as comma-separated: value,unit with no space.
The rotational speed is 8300,rpm
